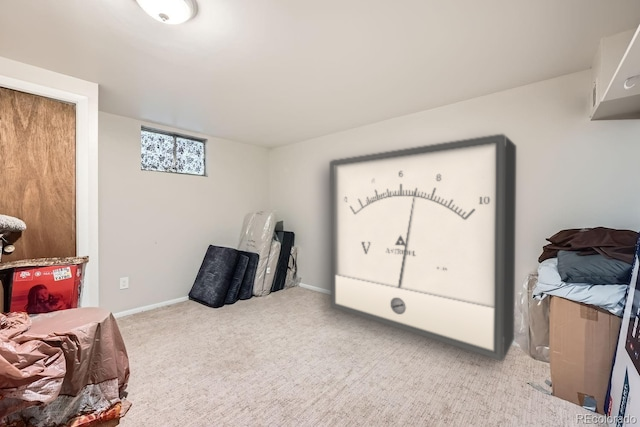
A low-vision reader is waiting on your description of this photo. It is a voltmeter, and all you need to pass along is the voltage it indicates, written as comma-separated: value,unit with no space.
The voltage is 7,V
